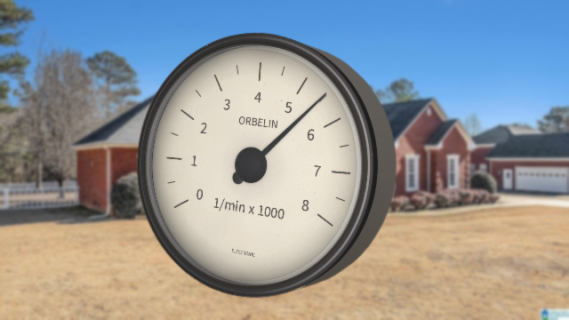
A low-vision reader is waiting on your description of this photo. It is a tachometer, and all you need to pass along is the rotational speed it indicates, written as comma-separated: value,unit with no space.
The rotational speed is 5500,rpm
